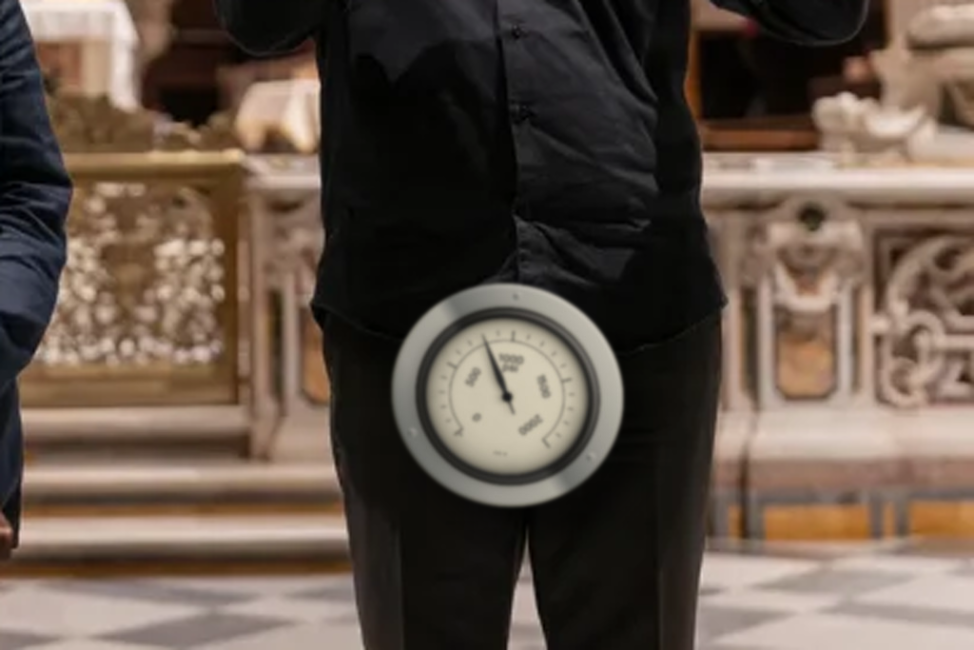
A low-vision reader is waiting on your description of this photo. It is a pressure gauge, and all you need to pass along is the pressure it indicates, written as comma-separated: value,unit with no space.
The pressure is 800,psi
